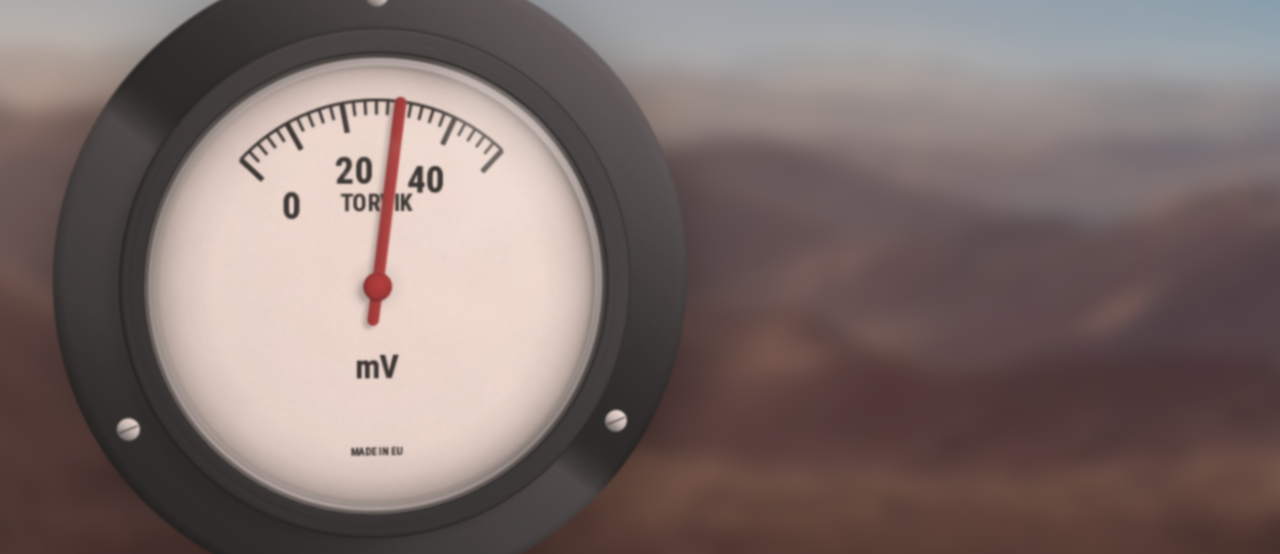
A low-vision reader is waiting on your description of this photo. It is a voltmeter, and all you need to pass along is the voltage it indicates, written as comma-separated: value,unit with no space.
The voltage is 30,mV
